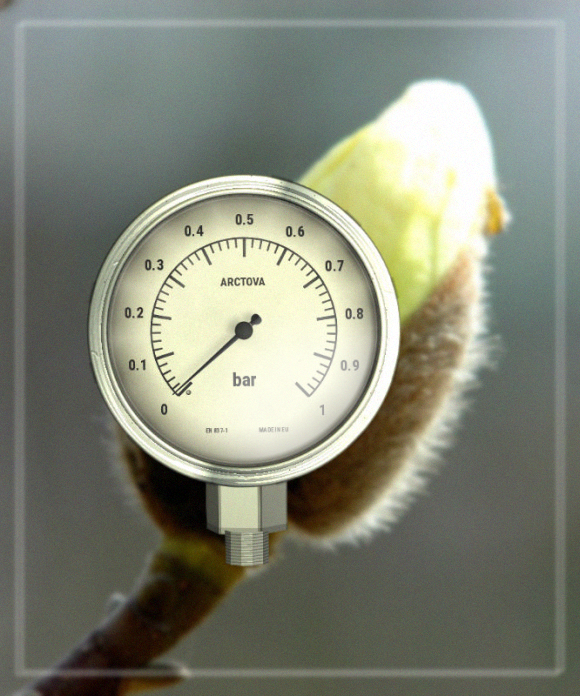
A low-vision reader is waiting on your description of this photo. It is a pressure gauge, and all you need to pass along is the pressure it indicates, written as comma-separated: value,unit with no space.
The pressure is 0.01,bar
